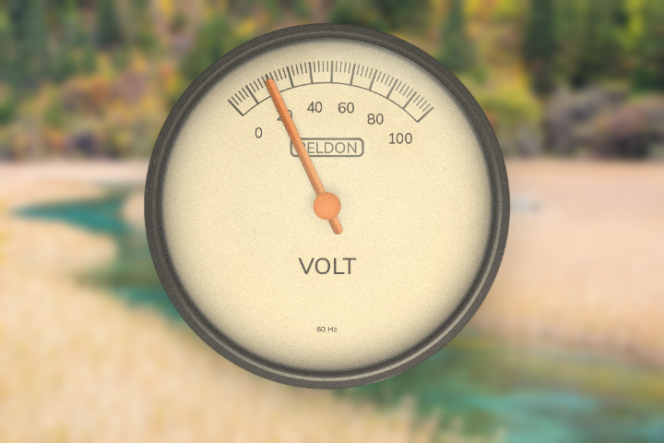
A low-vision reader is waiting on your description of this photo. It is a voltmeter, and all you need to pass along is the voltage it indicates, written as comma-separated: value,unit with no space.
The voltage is 20,V
